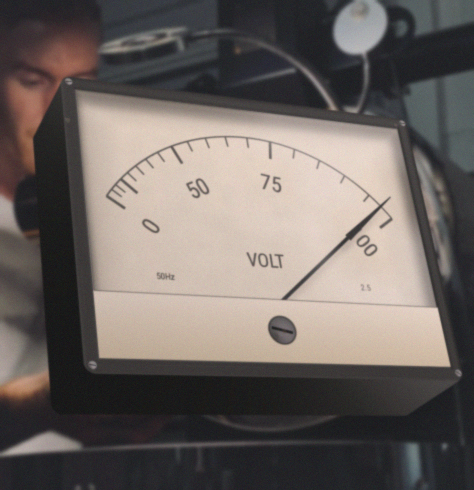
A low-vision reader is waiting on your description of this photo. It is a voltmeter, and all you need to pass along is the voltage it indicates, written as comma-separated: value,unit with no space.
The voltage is 97.5,V
